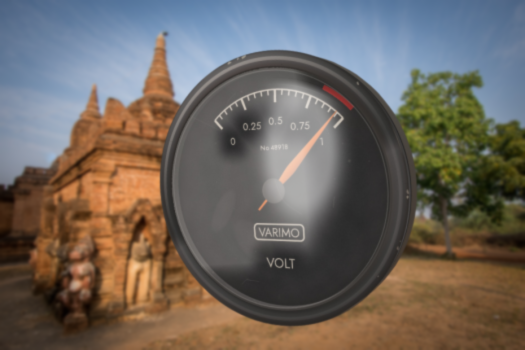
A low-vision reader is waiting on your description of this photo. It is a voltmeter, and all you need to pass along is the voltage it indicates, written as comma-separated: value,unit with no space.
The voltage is 0.95,V
